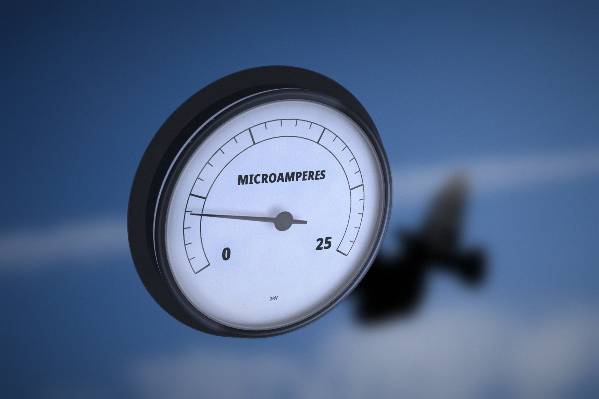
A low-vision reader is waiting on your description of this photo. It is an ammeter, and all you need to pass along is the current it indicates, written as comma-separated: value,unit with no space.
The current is 4,µA
